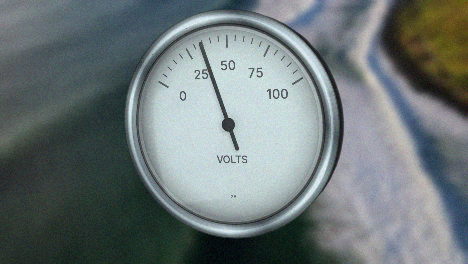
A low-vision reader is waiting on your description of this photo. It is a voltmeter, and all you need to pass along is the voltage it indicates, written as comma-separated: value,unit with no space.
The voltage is 35,V
